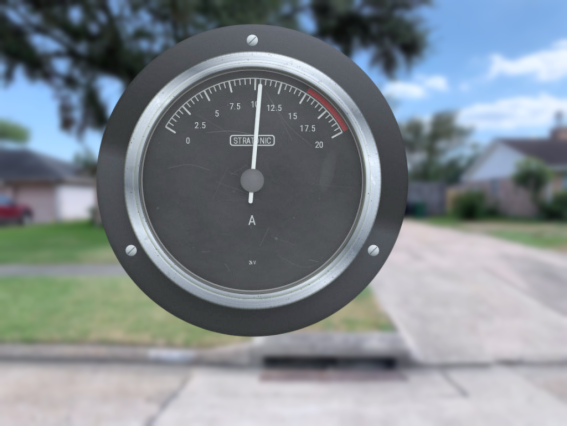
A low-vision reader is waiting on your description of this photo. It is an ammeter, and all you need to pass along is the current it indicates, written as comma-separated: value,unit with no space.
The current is 10.5,A
